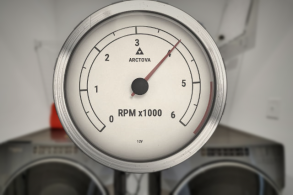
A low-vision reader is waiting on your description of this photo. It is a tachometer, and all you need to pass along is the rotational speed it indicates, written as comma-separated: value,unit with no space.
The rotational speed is 4000,rpm
